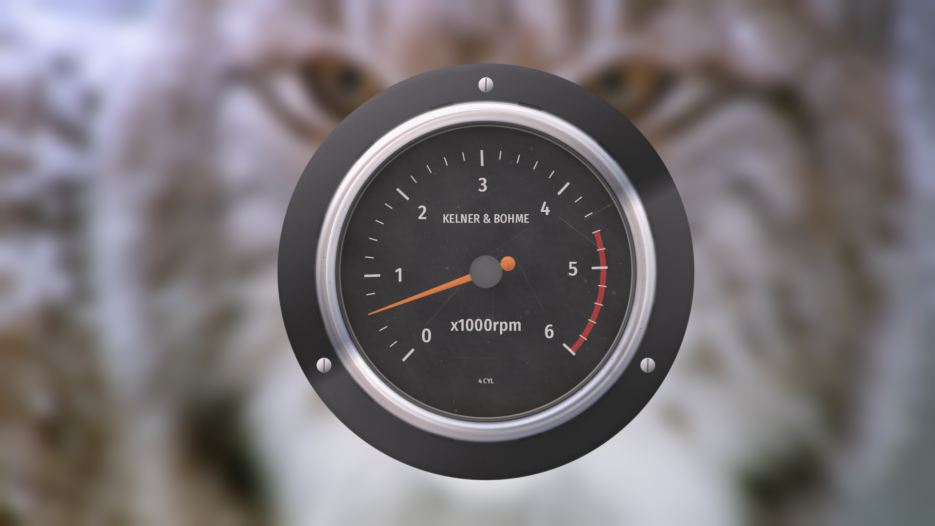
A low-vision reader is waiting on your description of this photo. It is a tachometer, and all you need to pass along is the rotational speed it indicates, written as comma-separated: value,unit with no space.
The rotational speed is 600,rpm
